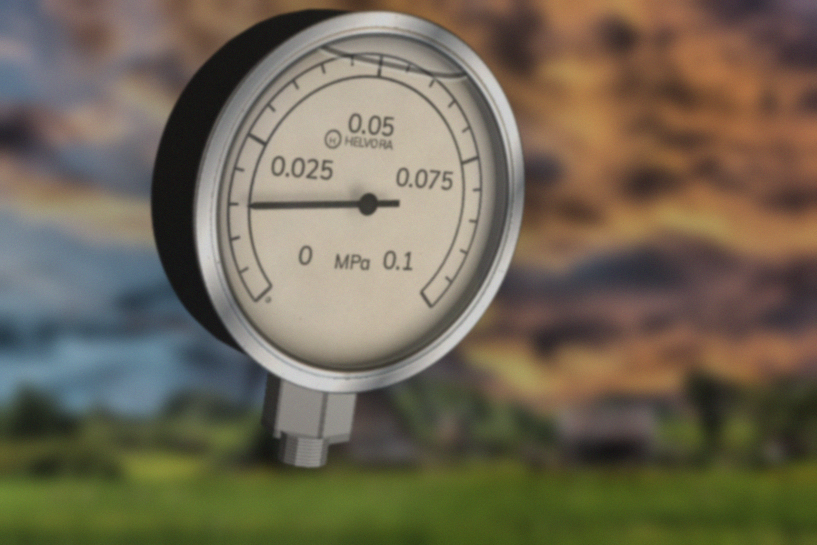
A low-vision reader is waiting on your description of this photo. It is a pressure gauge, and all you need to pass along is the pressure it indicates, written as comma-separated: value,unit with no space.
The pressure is 0.015,MPa
